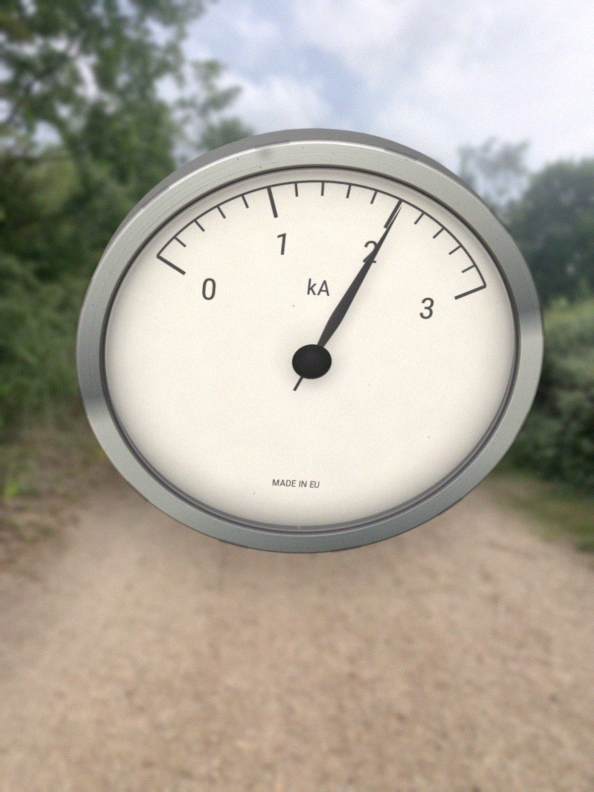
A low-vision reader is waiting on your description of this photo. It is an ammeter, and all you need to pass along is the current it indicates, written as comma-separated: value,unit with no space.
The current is 2,kA
